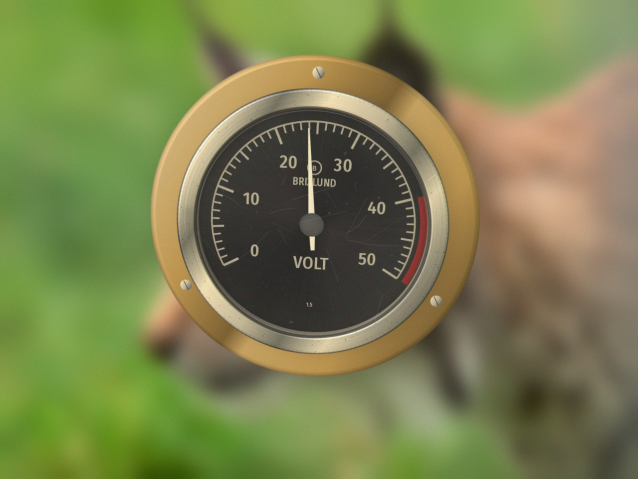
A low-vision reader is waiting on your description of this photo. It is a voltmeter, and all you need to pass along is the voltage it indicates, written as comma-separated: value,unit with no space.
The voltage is 24,V
